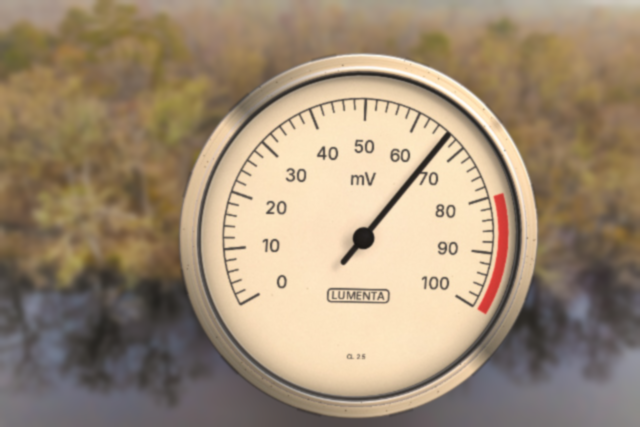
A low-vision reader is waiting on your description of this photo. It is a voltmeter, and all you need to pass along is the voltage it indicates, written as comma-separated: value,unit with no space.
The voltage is 66,mV
